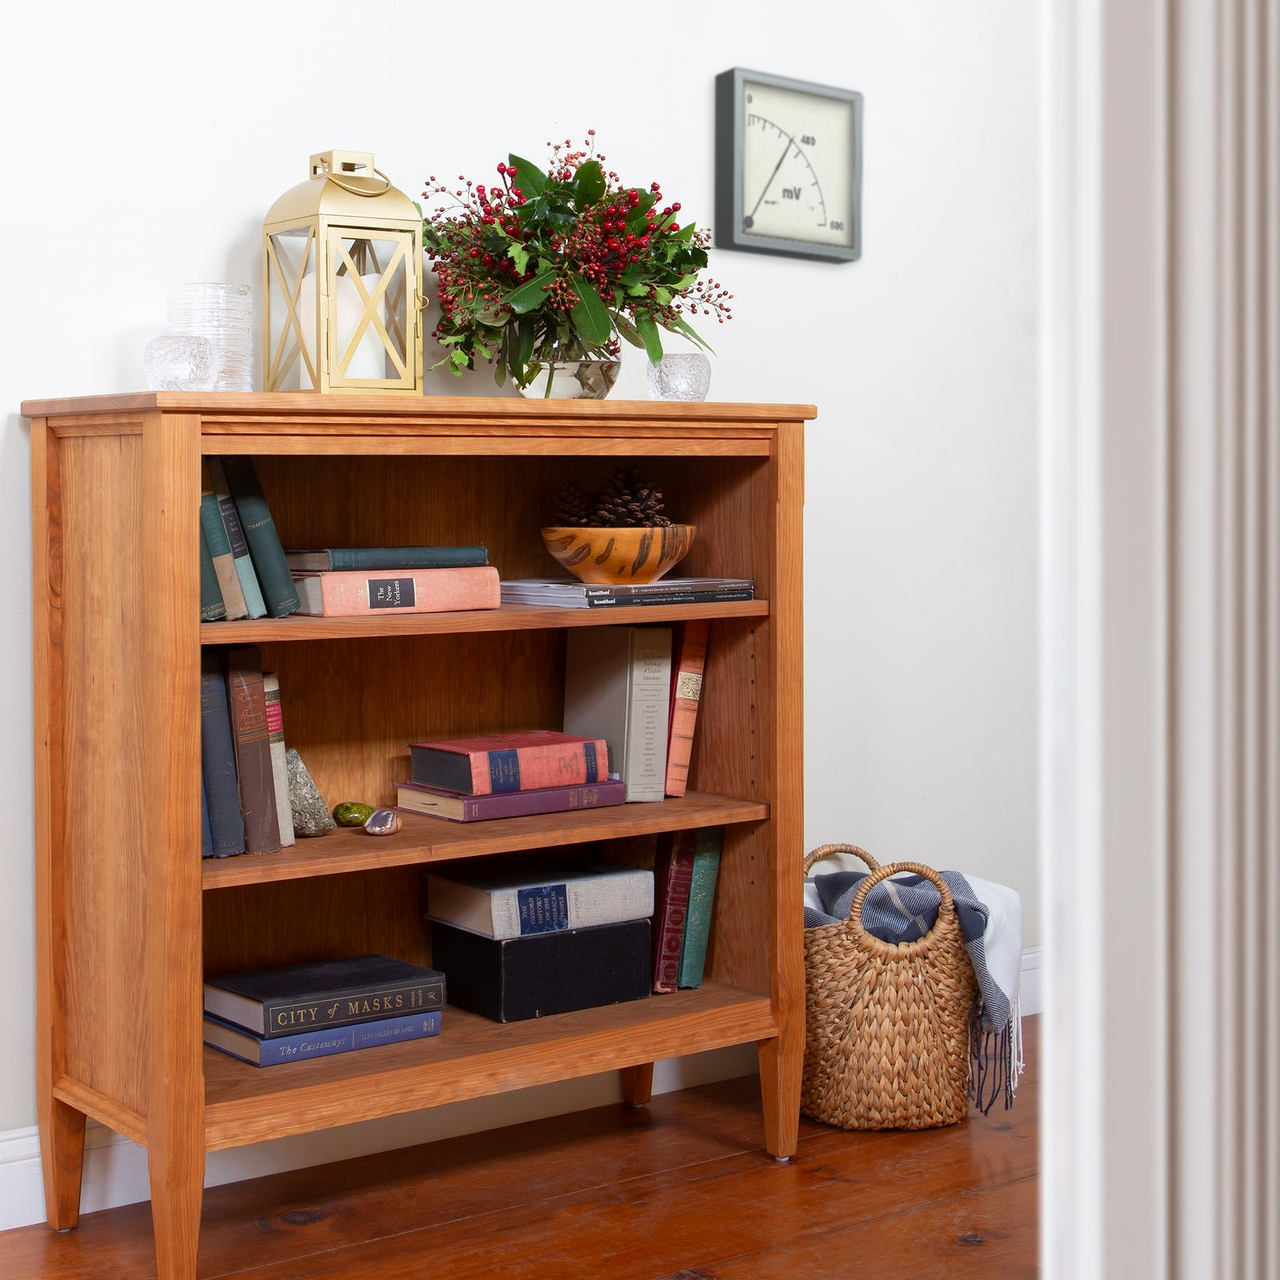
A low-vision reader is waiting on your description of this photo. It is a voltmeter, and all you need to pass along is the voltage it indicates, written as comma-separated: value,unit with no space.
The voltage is 350,mV
